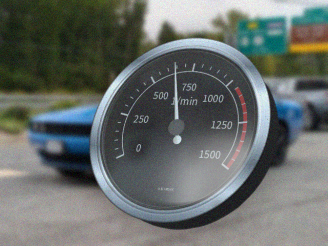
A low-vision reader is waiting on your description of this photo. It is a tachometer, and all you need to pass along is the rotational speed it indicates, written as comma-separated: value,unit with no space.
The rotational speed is 650,rpm
